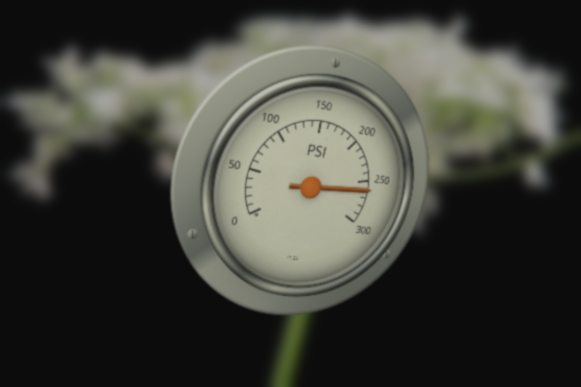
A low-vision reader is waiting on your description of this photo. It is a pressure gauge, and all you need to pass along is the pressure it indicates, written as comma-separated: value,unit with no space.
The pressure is 260,psi
